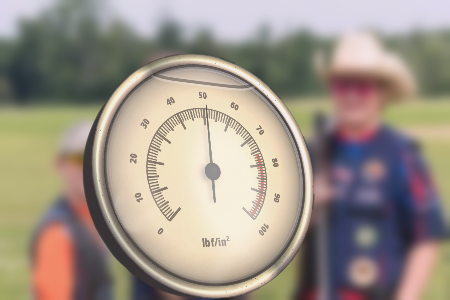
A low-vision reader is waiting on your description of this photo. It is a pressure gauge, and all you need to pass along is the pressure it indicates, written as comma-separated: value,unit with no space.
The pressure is 50,psi
